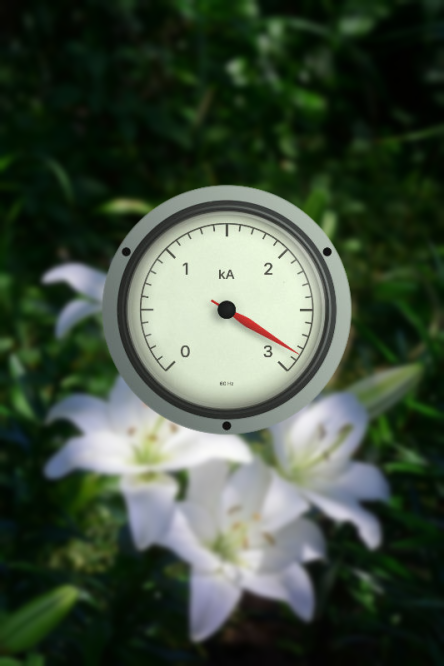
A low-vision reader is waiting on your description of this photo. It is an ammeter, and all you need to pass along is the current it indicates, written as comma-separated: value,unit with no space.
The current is 2.85,kA
